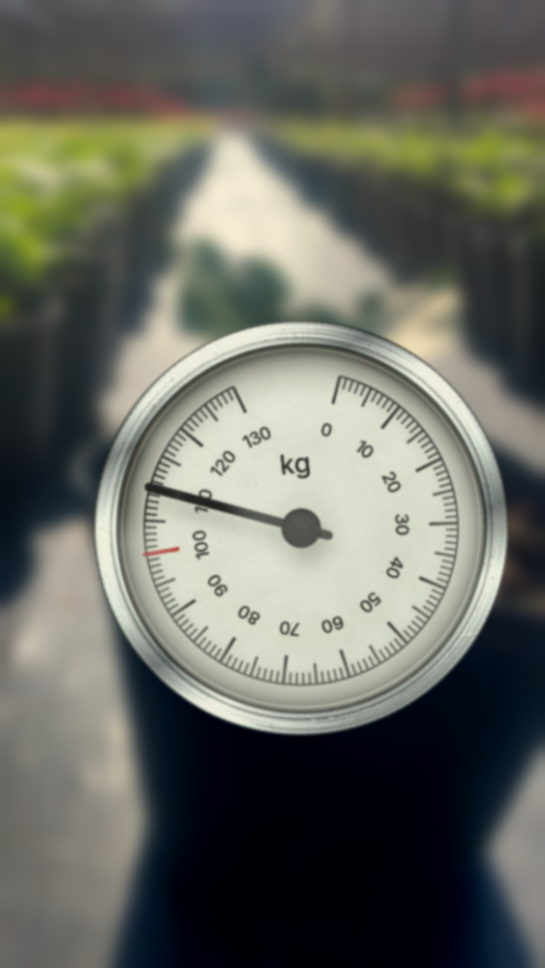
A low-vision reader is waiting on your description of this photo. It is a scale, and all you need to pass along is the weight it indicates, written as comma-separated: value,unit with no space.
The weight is 110,kg
